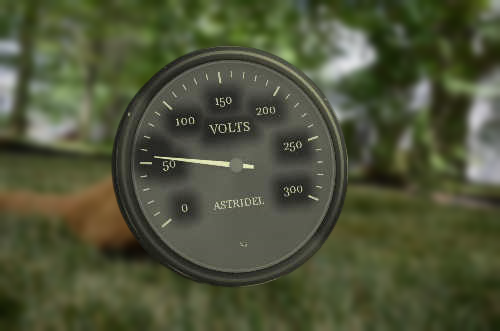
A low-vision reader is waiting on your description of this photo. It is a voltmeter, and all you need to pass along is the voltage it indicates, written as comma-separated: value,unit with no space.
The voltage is 55,V
